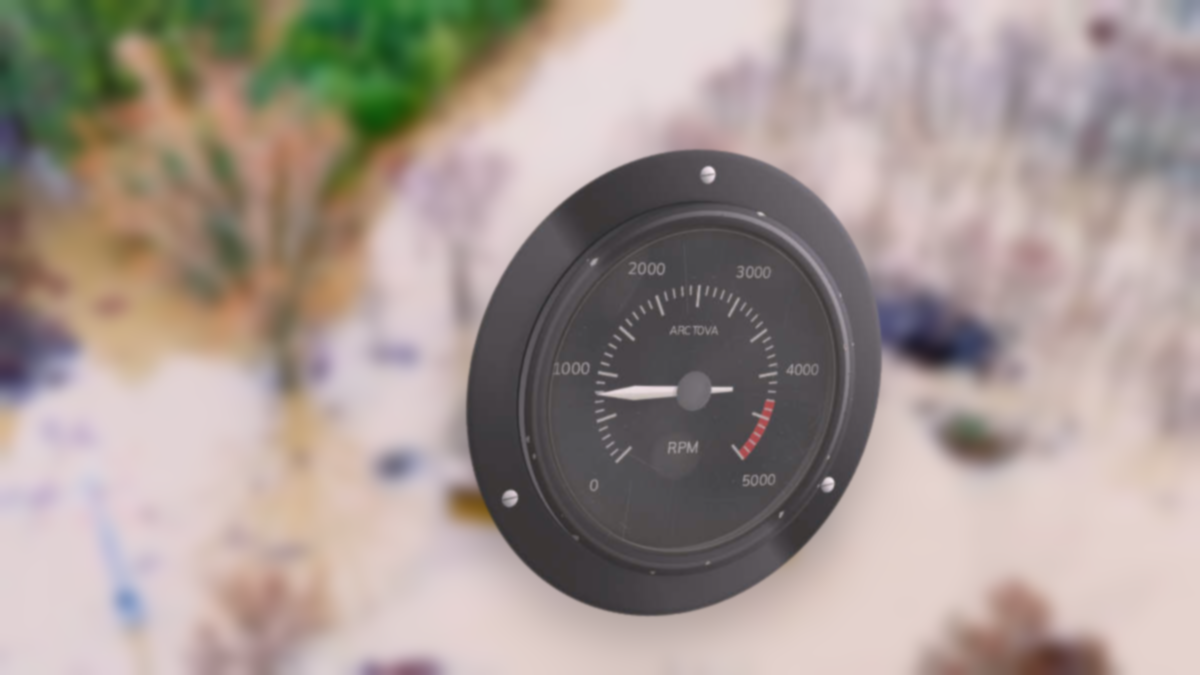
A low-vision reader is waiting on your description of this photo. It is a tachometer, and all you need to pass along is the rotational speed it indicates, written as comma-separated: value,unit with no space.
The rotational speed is 800,rpm
